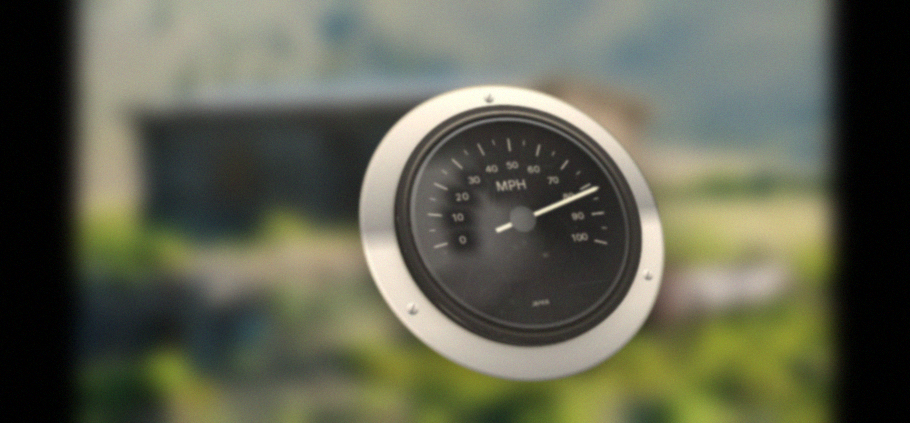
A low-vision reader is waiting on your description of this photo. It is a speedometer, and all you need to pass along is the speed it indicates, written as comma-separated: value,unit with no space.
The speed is 82.5,mph
